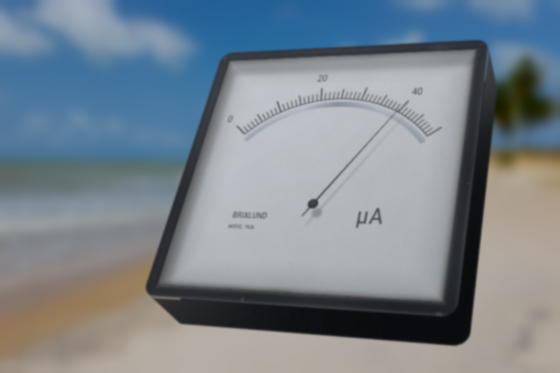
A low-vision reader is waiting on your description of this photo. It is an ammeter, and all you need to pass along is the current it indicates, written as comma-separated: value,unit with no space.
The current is 40,µA
